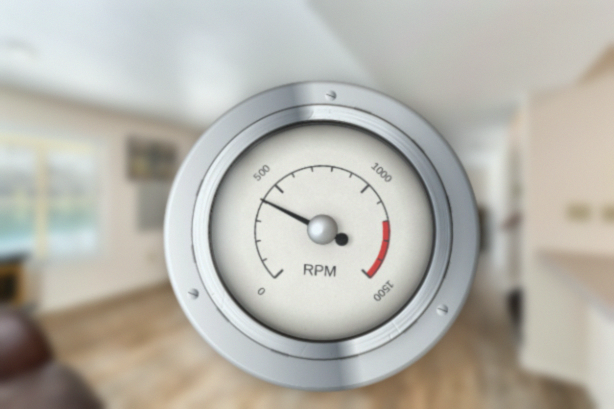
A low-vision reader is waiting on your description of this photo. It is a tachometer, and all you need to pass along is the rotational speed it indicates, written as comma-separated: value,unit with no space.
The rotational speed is 400,rpm
